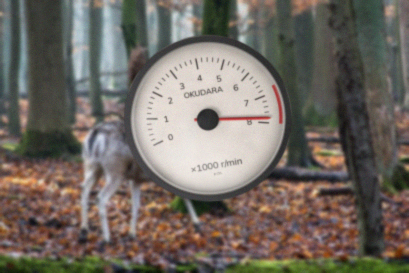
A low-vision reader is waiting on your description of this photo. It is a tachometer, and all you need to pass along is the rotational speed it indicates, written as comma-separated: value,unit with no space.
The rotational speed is 7800,rpm
